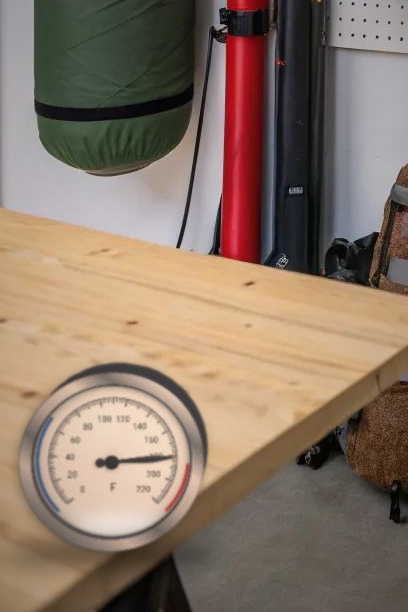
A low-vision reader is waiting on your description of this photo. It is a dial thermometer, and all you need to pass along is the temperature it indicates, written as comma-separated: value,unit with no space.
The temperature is 180,°F
